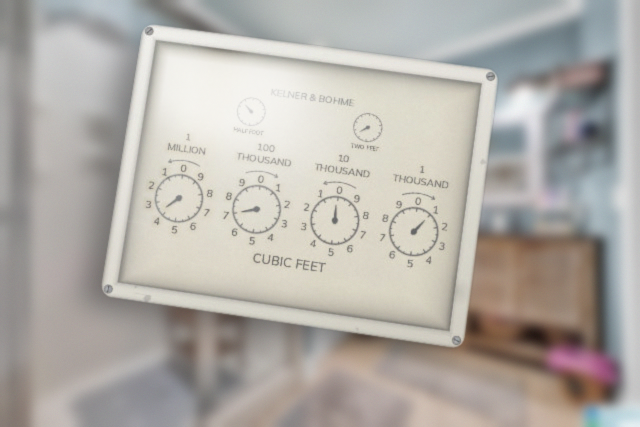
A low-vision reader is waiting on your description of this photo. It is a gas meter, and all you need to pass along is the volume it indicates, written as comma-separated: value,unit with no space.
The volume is 370100,ft³
